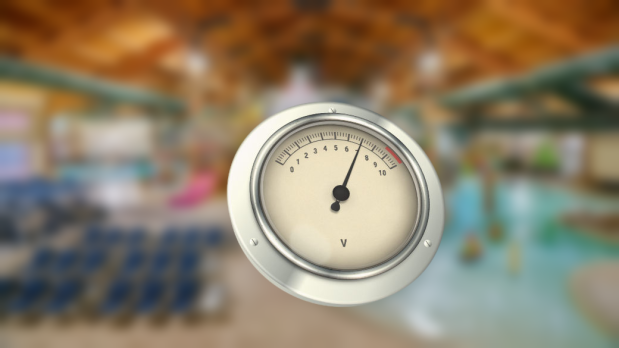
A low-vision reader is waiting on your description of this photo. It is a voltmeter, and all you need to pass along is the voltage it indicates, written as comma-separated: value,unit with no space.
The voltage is 7,V
